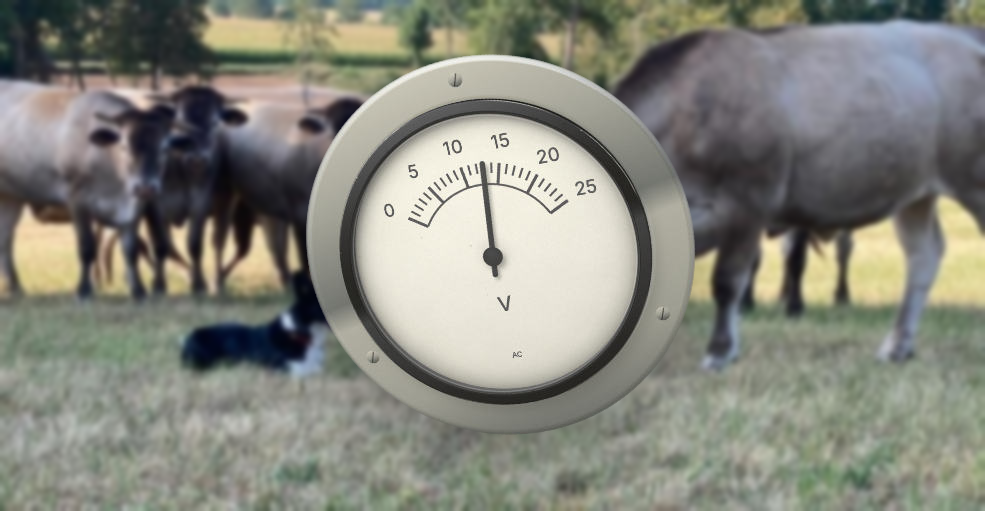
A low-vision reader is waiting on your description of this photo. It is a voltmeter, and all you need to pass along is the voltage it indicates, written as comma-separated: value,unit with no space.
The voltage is 13,V
